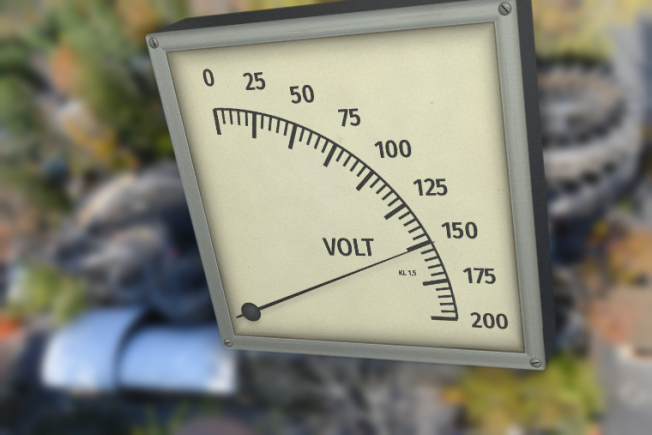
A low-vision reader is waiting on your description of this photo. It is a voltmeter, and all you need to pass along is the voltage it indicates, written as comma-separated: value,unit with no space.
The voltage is 150,V
